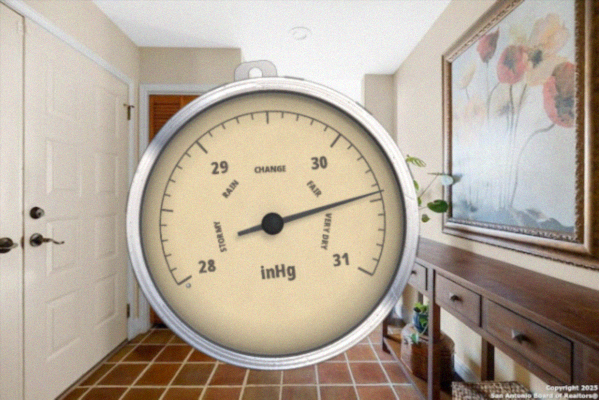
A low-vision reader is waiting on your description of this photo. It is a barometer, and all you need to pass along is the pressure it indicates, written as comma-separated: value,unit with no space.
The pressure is 30.45,inHg
